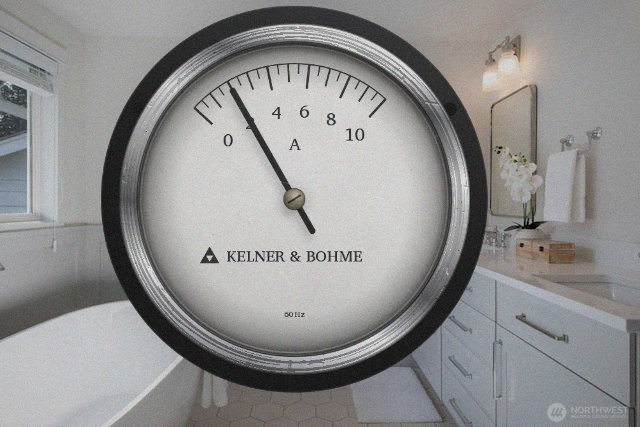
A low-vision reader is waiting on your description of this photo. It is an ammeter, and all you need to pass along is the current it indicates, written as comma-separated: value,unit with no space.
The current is 2,A
